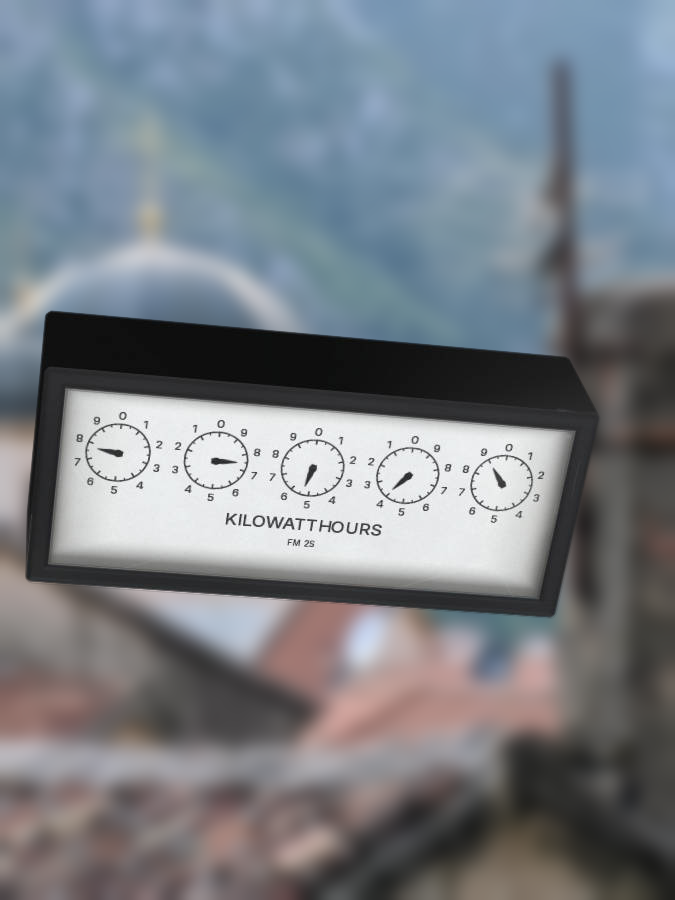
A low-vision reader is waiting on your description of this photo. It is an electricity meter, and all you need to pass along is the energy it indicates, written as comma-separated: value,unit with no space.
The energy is 77539,kWh
